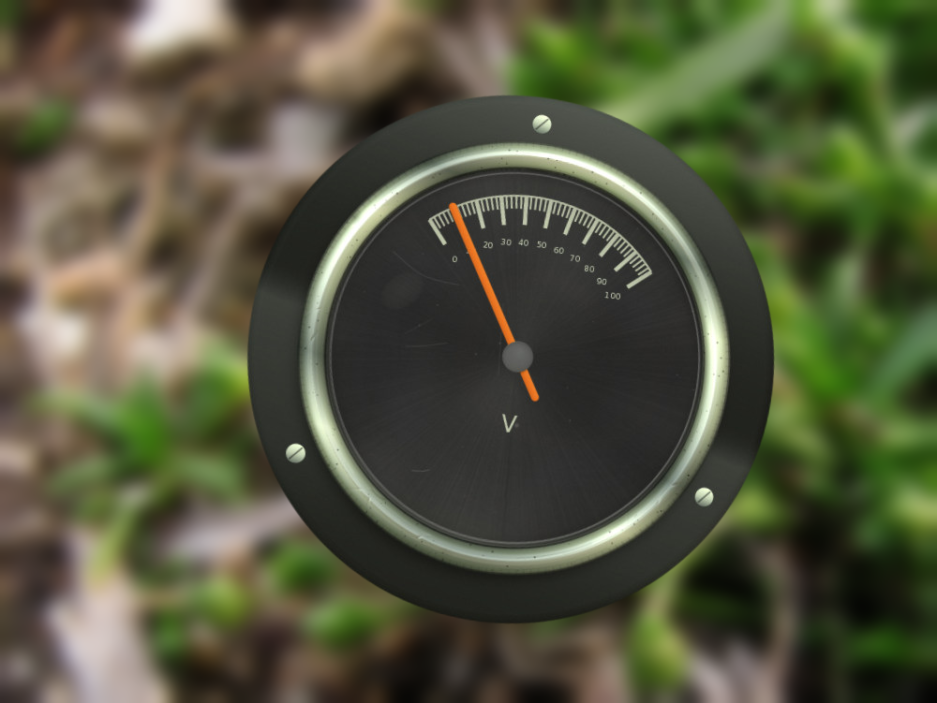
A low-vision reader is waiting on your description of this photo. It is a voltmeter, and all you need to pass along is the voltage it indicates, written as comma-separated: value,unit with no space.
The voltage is 10,V
